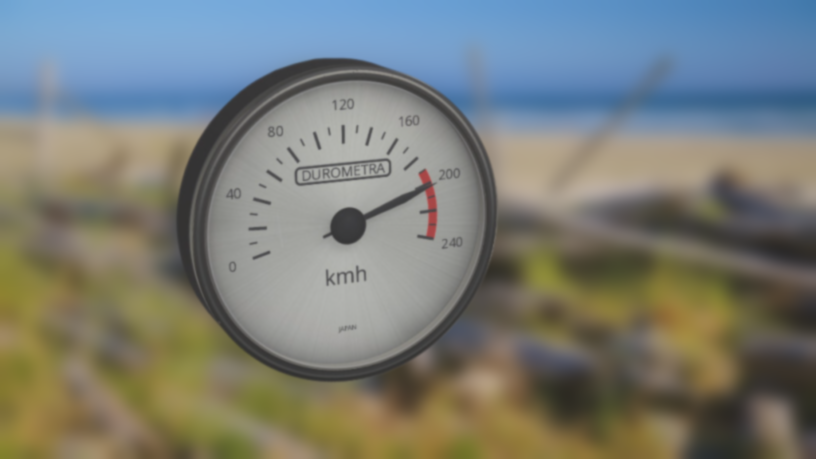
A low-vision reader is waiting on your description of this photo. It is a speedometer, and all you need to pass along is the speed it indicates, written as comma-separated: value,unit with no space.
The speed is 200,km/h
